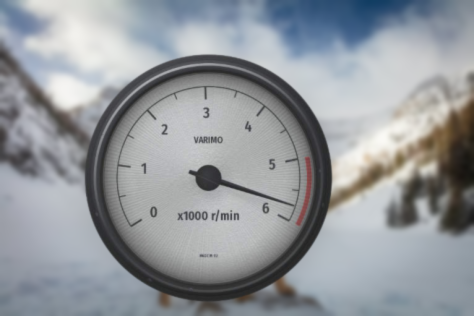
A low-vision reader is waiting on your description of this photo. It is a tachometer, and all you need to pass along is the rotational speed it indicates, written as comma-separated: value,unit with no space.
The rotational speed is 5750,rpm
